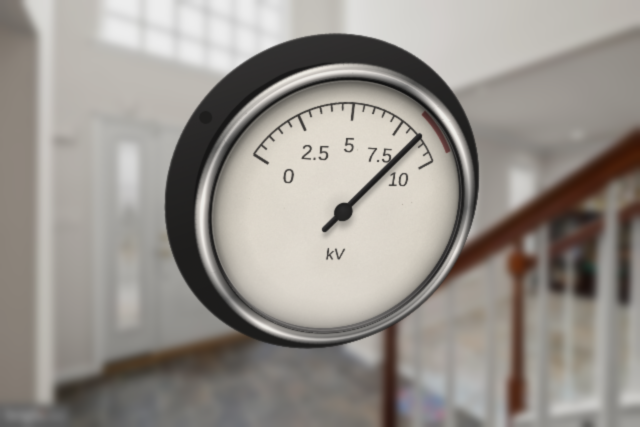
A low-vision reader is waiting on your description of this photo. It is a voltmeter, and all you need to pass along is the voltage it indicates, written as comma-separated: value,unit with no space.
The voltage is 8.5,kV
